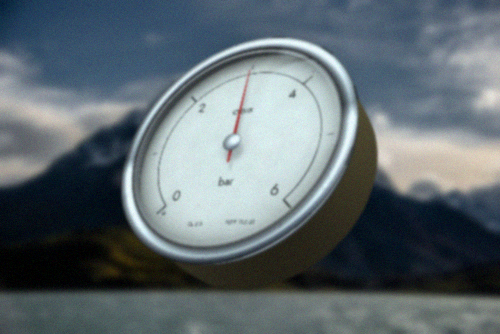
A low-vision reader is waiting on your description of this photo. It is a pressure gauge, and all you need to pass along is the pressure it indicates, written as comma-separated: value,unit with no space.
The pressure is 3,bar
